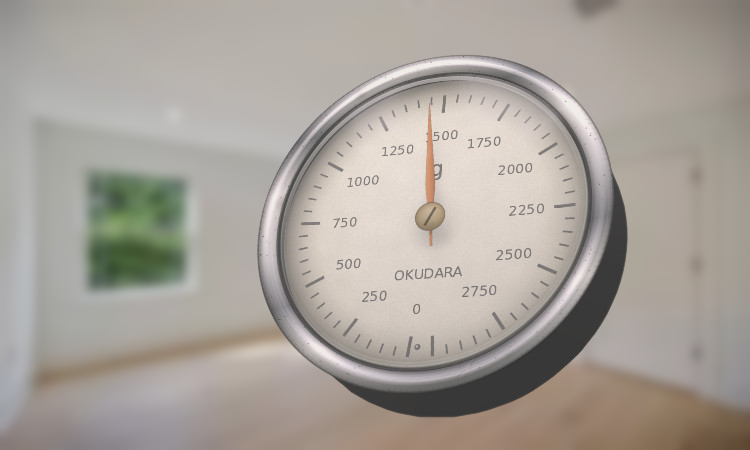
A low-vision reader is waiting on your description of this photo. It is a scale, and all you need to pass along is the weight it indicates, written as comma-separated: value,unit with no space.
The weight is 1450,g
